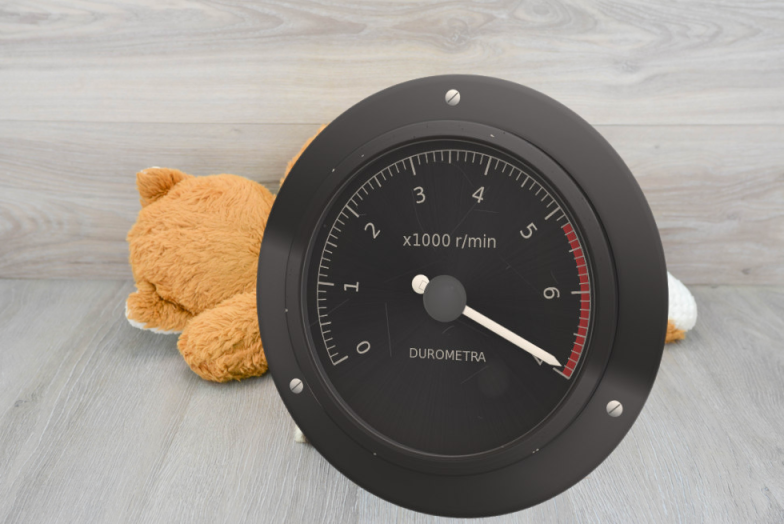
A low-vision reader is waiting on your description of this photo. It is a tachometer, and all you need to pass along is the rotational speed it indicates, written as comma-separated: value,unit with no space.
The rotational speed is 6900,rpm
